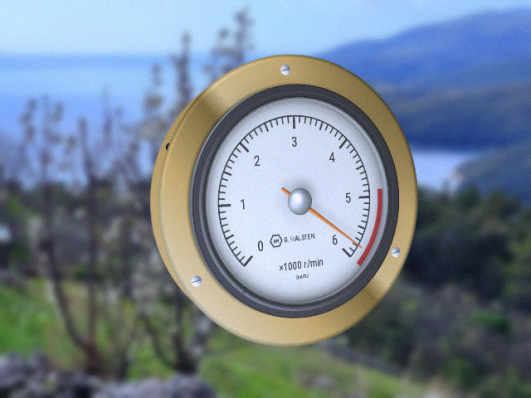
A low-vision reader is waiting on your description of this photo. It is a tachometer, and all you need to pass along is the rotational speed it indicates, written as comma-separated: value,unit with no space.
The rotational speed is 5800,rpm
